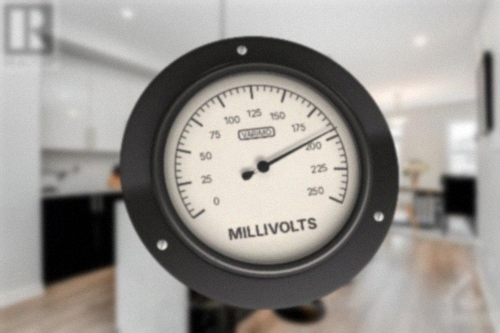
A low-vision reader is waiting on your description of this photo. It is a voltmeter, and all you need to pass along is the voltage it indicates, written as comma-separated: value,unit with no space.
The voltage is 195,mV
